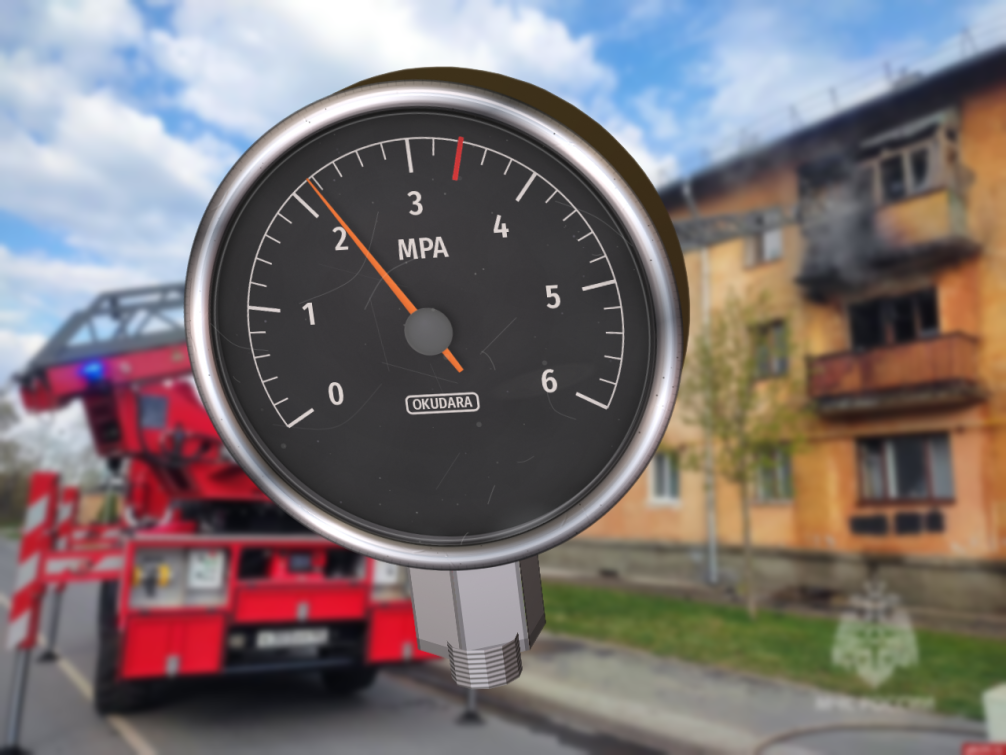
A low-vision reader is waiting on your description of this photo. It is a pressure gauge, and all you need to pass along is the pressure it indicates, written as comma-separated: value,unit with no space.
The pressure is 2.2,MPa
